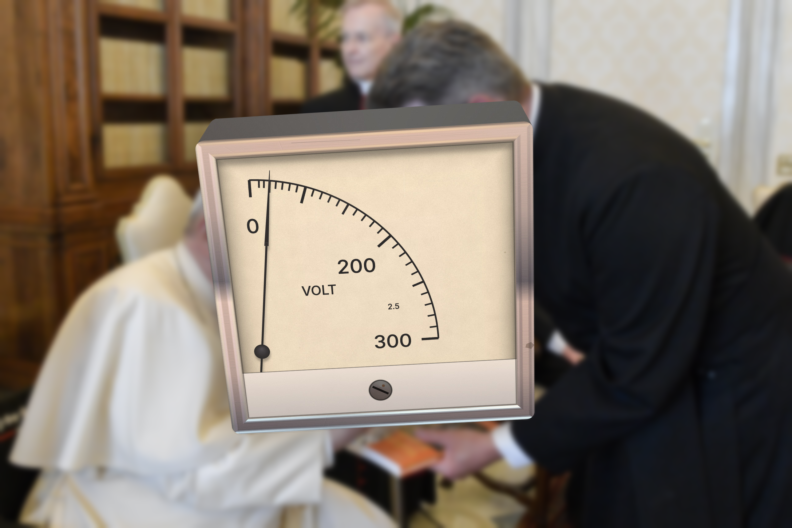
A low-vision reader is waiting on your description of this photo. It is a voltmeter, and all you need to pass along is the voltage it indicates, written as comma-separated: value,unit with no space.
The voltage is 50,V
